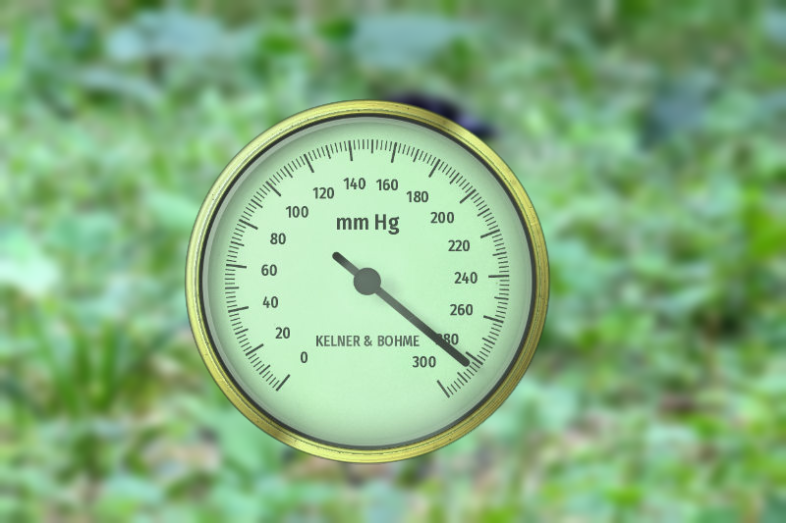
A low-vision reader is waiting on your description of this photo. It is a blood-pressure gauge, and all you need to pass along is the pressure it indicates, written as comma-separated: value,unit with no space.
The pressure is 284,mmHg
